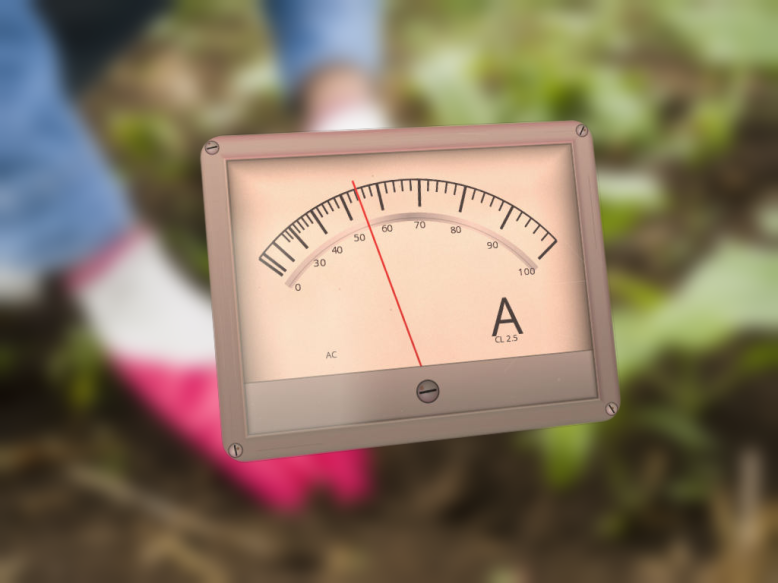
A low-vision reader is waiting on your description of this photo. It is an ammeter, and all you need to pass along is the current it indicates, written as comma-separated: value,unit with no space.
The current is 54,A
